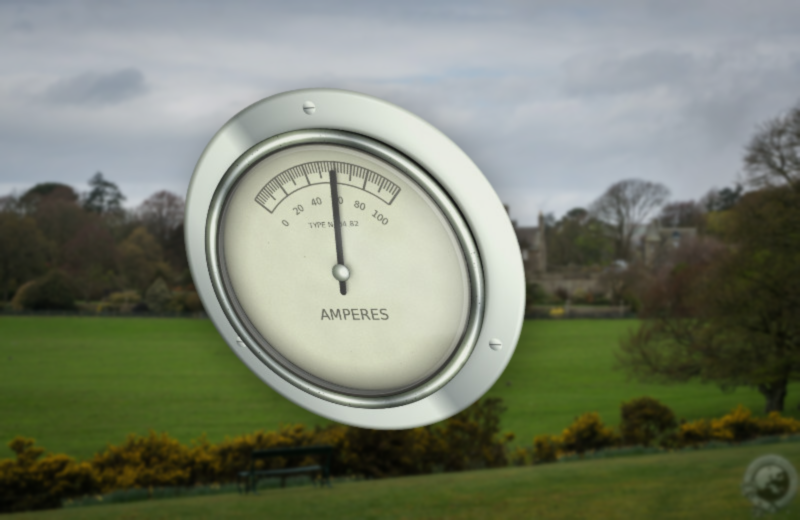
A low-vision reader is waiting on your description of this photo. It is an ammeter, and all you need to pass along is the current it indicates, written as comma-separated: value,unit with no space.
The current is 60,A
